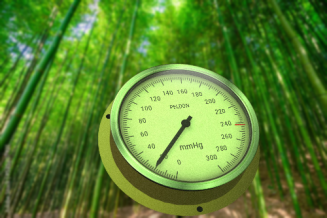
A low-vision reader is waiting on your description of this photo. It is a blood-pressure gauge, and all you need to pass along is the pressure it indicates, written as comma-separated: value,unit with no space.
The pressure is 20,mmHg
